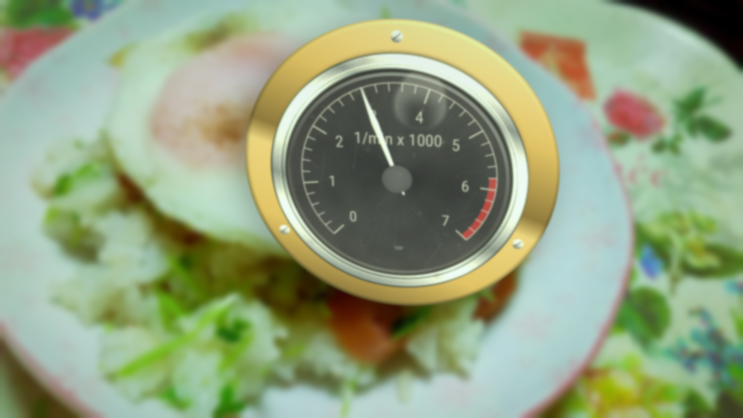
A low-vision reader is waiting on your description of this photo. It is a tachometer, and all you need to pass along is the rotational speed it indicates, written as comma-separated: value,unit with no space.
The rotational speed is 3000,rpm
